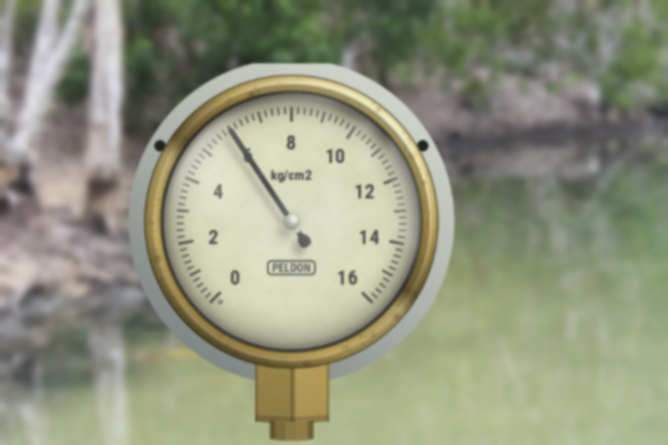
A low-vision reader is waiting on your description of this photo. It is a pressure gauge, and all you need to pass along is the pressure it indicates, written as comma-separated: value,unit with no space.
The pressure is 6,kg/cm²
